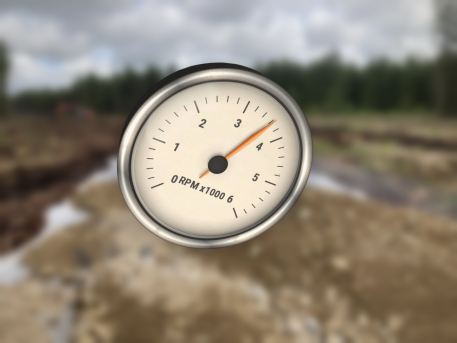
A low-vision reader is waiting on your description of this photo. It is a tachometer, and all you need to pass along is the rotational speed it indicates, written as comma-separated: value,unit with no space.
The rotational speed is 3600,rpm
